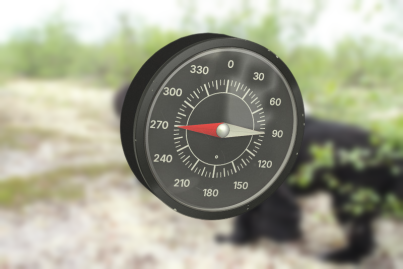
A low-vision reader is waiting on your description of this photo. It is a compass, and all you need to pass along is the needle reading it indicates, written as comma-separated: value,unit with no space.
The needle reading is 270,°
